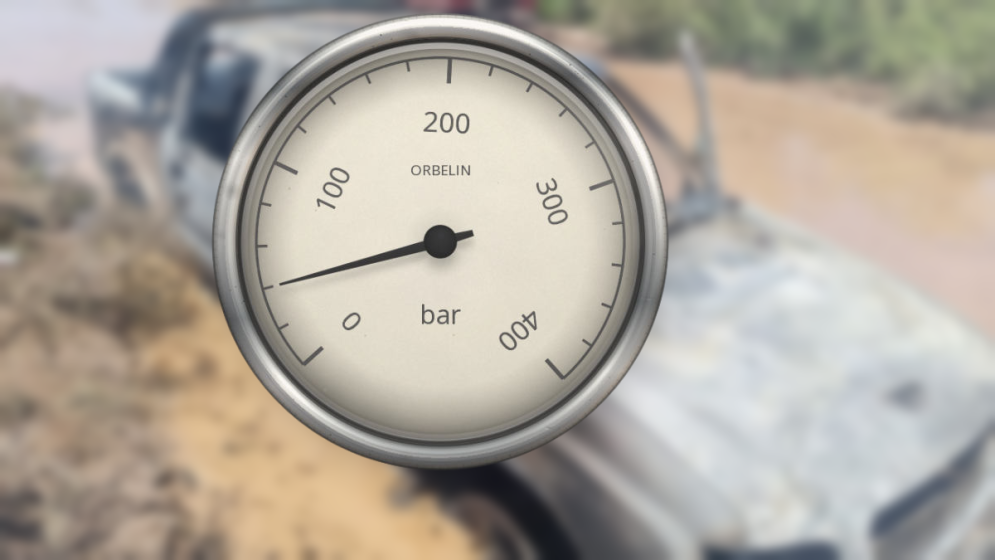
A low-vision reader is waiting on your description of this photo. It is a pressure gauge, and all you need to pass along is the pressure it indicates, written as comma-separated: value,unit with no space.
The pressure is 40,bar
